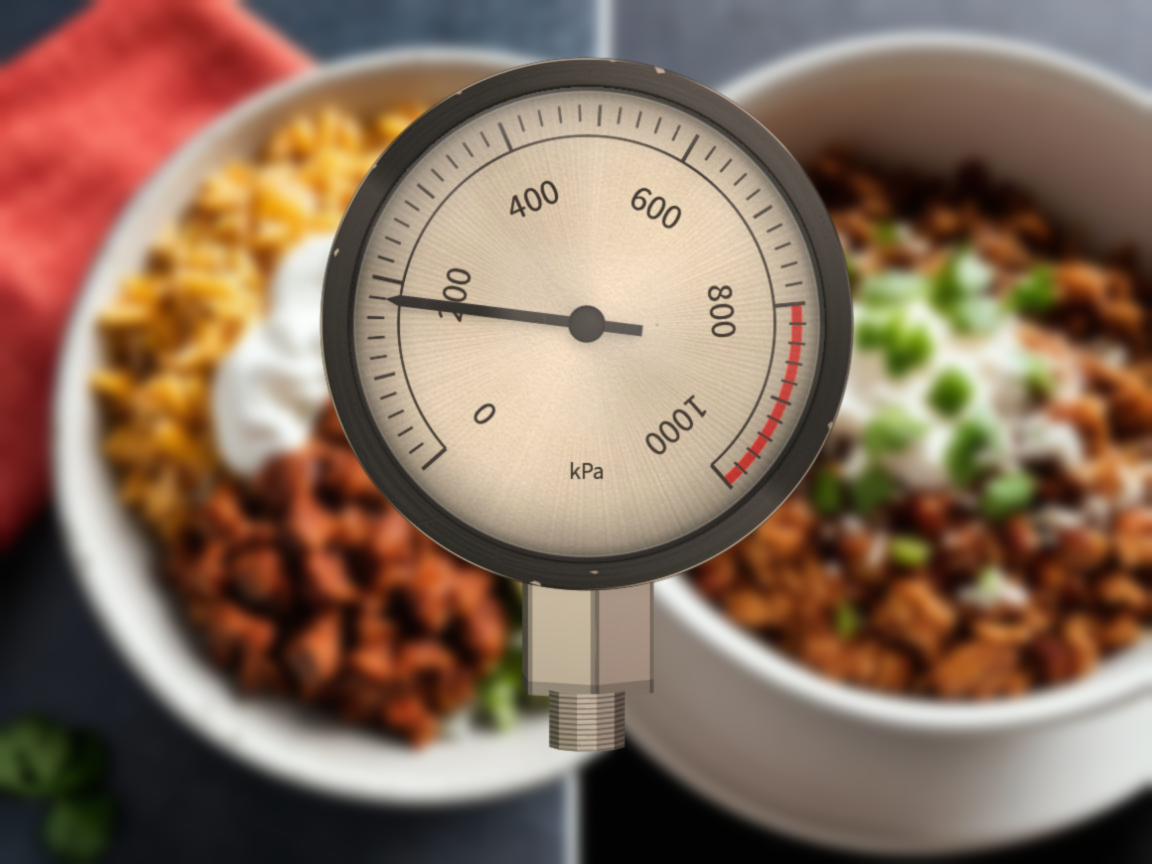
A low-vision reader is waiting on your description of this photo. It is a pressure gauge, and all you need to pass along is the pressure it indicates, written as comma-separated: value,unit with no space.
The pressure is 180,kPa
